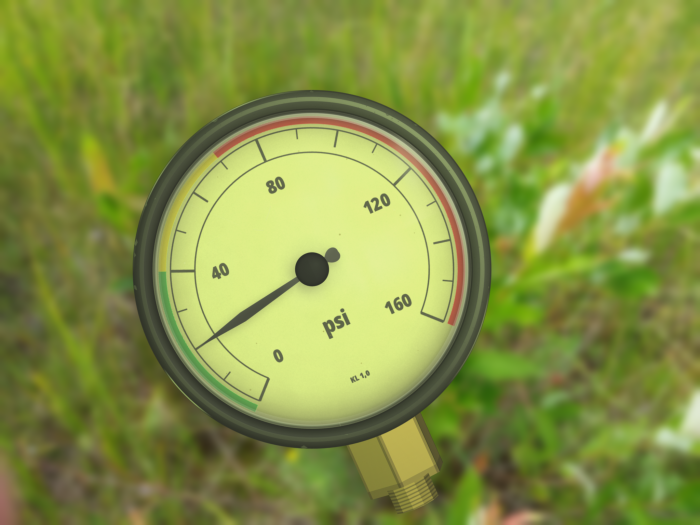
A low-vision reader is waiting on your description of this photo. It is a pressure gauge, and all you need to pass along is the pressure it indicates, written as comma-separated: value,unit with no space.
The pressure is 20,psi
